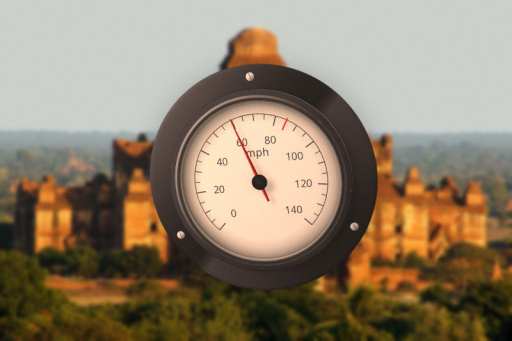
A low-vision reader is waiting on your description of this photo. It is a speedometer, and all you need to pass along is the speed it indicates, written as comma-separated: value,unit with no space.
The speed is 60,mph
